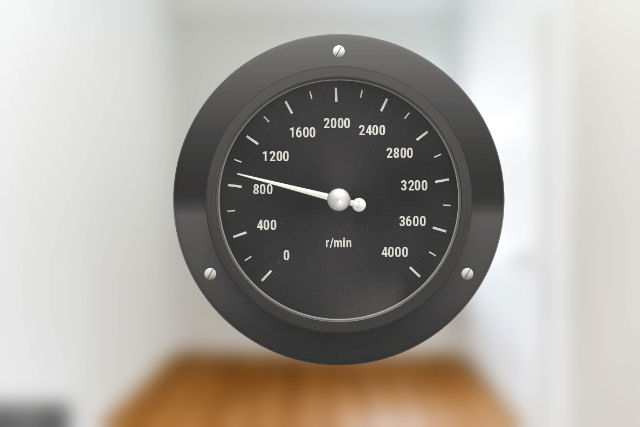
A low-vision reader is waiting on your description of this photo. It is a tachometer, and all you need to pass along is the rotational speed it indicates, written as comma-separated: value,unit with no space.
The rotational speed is 900,rpm
